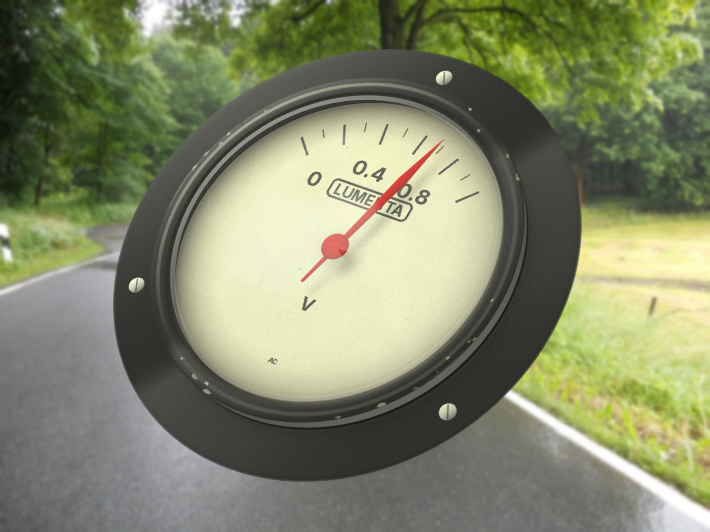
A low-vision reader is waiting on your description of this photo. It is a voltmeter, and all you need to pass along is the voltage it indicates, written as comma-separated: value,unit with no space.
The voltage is 0.7,V
